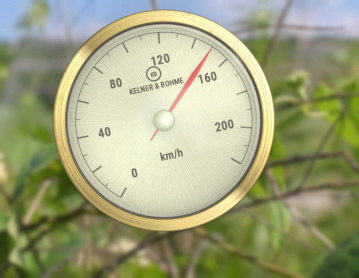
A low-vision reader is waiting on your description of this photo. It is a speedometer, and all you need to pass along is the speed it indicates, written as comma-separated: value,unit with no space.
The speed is 150,km/h
